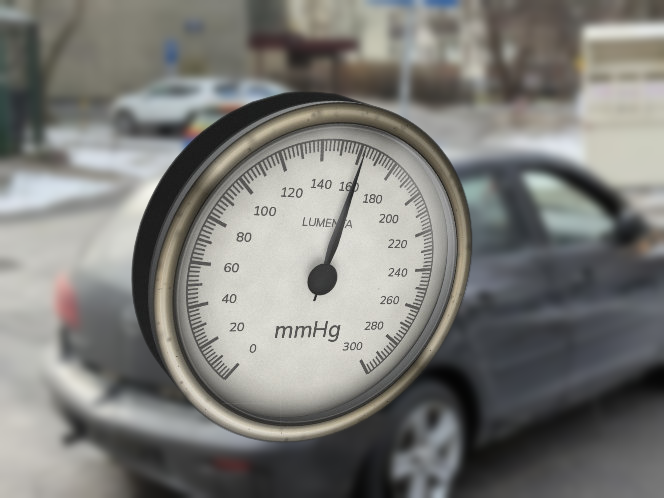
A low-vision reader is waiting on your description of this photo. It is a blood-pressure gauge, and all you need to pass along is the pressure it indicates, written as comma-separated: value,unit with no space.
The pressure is 160,mmHg
